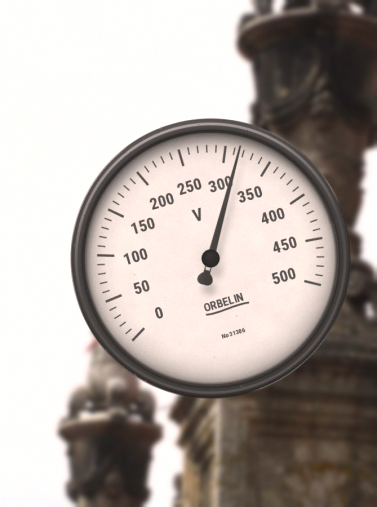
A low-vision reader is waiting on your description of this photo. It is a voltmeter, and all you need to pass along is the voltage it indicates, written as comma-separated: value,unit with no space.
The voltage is 315,V
